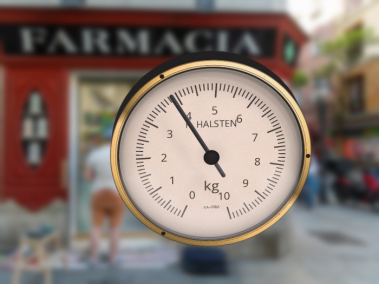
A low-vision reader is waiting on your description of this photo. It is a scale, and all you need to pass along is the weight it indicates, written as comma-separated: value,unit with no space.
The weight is 3.9,kg
